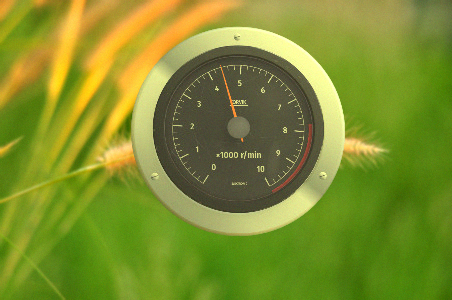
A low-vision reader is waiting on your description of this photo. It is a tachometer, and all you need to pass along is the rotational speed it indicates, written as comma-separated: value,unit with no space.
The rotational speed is 4400,rpm
